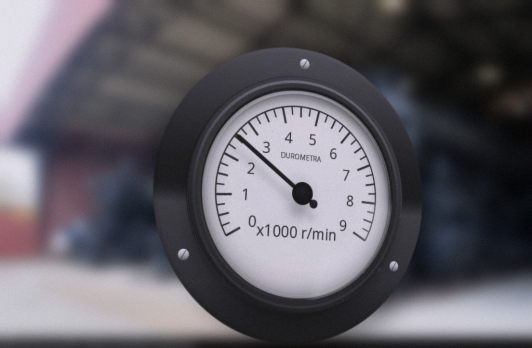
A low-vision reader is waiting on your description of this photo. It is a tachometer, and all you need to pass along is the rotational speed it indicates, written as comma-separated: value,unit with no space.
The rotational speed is 2500,rpm
